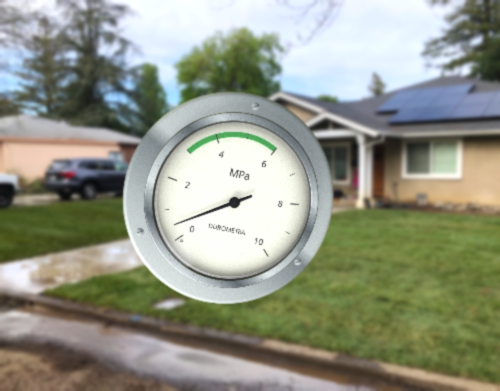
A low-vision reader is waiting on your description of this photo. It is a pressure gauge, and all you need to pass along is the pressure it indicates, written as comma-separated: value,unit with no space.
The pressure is 0.5,MPa
